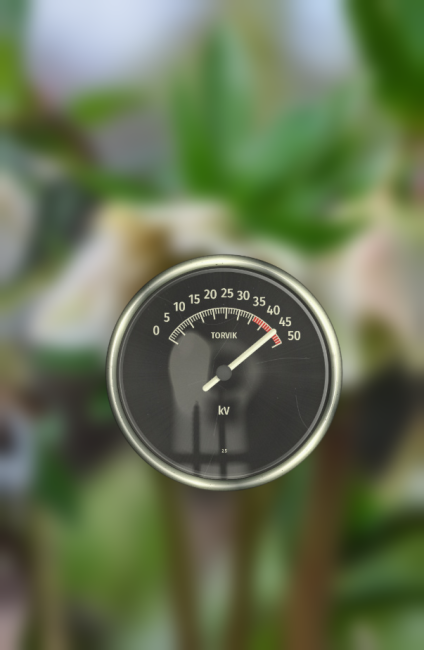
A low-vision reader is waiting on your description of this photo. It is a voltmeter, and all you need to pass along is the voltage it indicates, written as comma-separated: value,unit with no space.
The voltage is 45,kV
